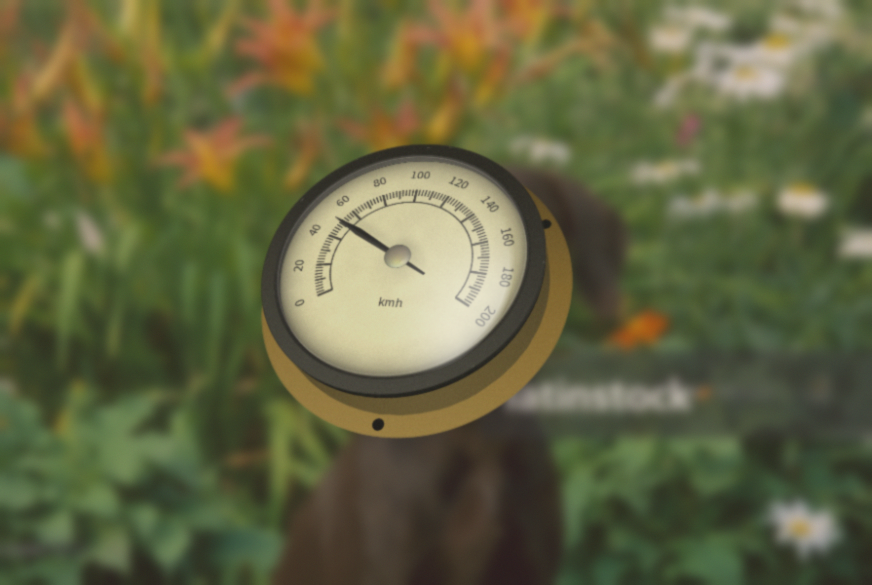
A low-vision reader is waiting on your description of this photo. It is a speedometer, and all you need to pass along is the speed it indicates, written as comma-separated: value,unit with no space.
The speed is 50,km/h
